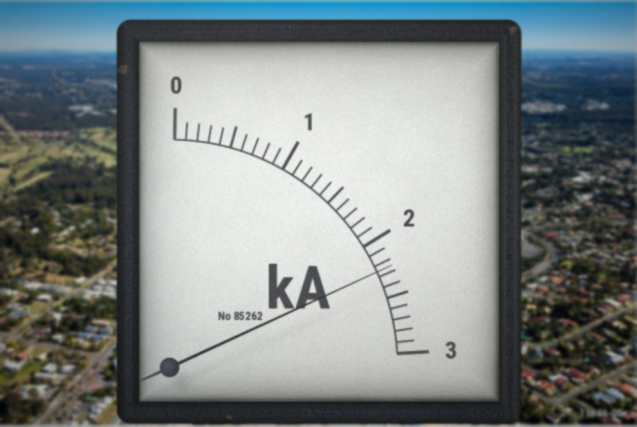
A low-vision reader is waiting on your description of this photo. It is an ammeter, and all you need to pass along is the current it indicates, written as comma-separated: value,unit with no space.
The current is 2.25,kA
